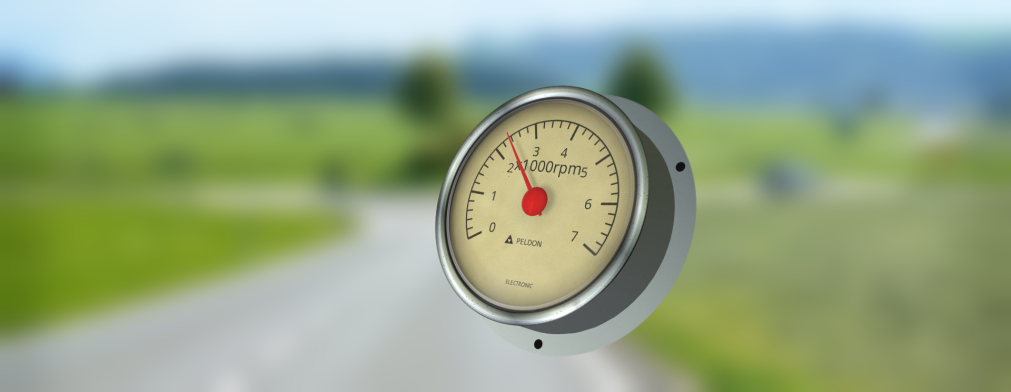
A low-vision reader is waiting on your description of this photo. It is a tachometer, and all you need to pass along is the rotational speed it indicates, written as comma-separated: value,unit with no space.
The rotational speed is 2400,rpm
